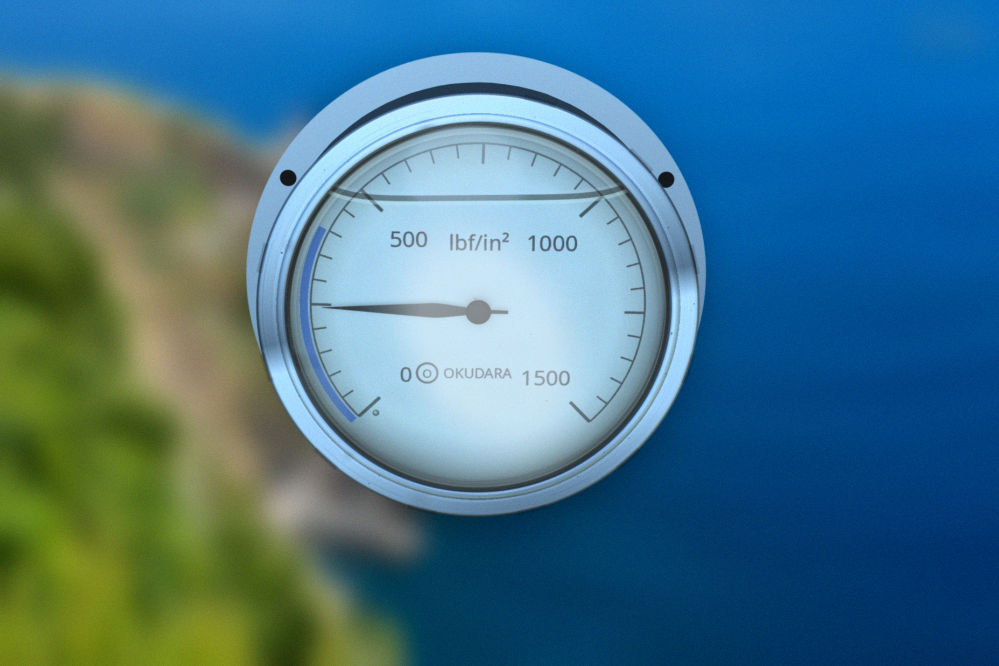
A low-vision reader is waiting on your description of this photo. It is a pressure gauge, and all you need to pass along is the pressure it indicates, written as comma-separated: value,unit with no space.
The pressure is 250,psi
